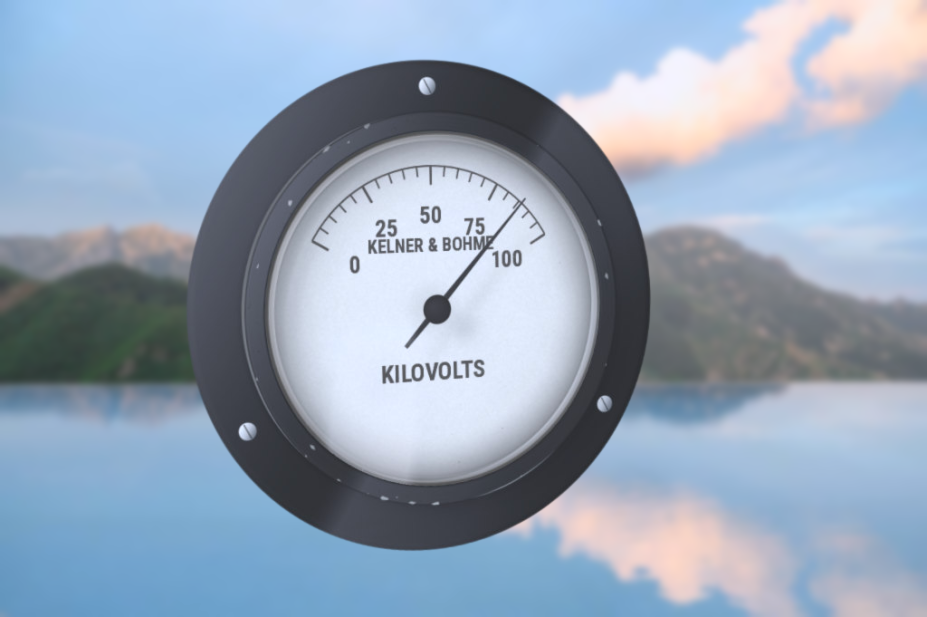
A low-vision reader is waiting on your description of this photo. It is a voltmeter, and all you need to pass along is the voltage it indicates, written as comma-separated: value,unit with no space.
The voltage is 85,kV
